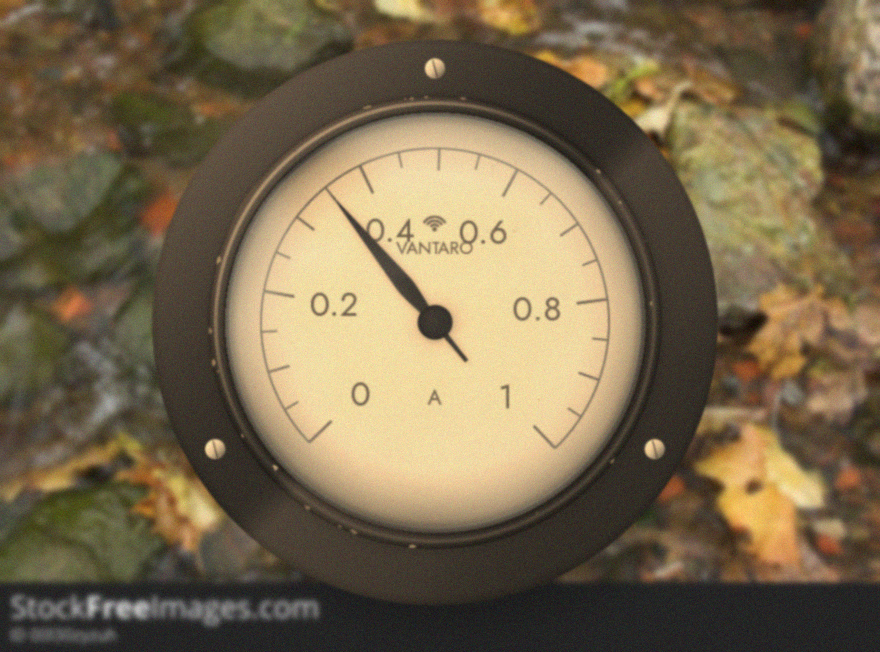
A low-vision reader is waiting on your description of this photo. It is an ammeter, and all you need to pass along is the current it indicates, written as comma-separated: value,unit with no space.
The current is 0.35,A
